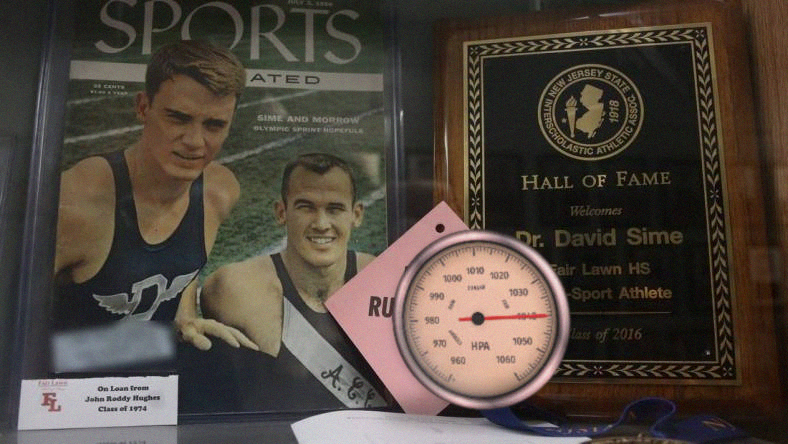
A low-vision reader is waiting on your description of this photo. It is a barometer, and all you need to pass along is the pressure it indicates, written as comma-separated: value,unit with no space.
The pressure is 1040,hPa
